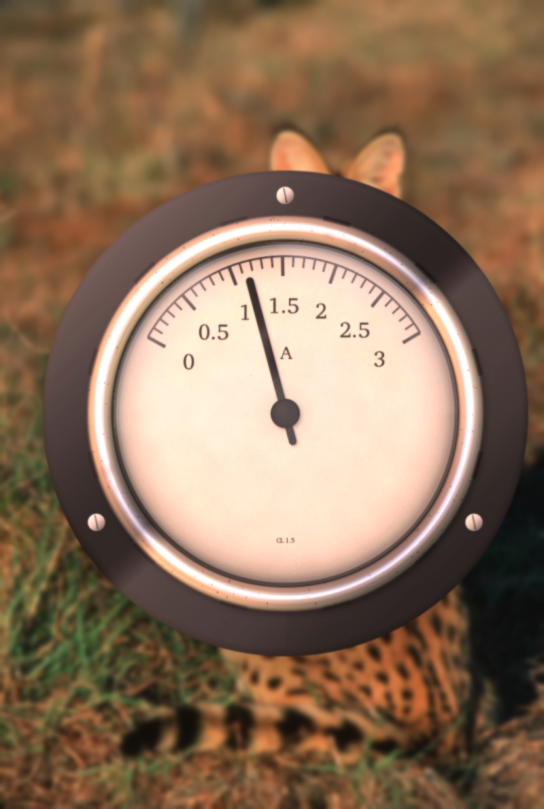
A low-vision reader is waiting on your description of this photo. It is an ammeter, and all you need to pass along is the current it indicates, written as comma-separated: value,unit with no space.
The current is 1.15,A
